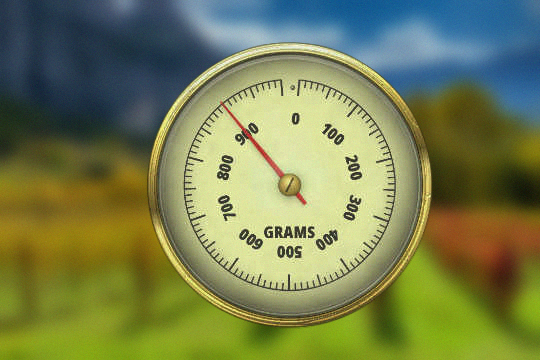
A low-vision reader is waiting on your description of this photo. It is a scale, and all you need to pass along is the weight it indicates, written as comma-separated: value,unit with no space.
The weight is 900,g
